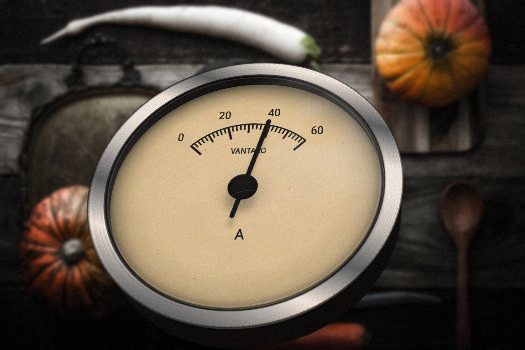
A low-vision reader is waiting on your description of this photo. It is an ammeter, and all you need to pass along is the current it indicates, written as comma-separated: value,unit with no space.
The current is 40,A
